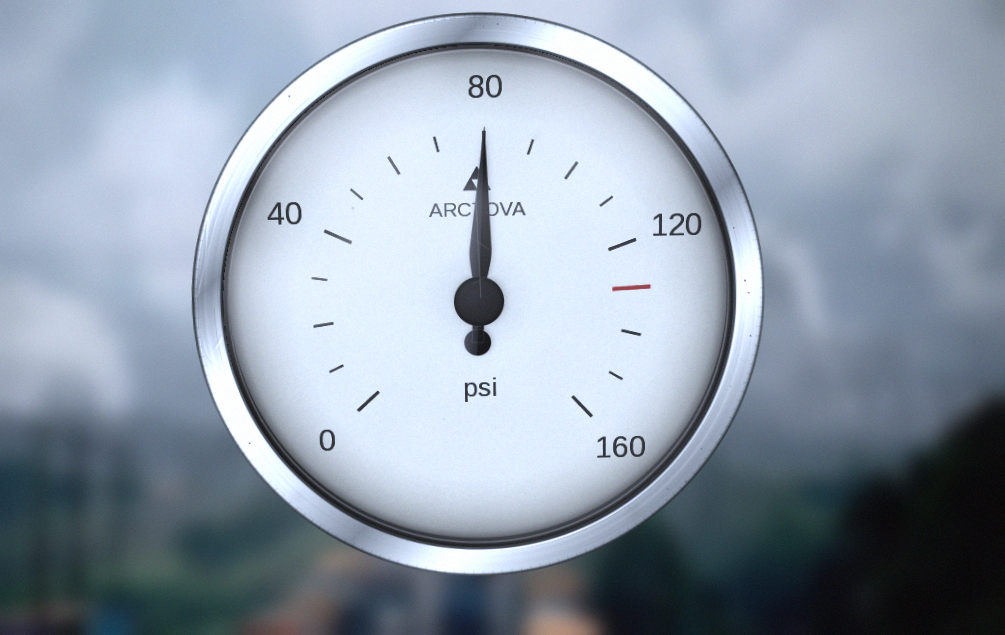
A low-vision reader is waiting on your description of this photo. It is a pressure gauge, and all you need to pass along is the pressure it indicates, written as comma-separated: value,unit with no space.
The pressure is 80,psi
